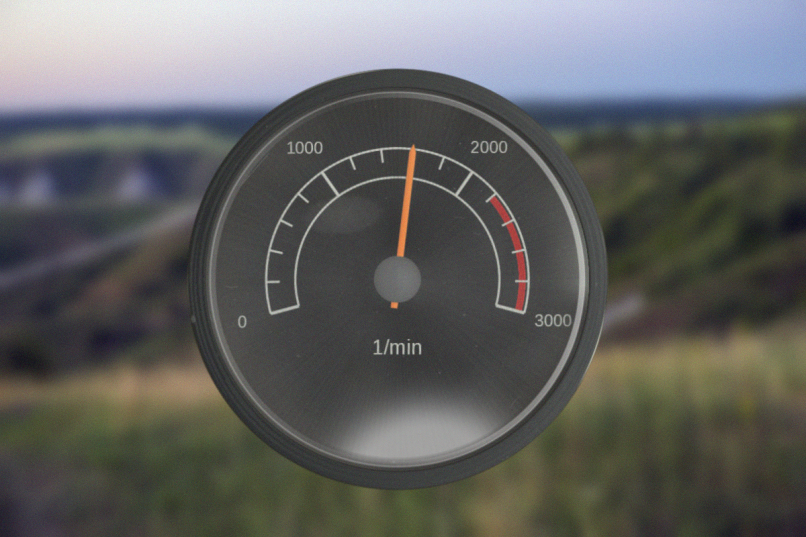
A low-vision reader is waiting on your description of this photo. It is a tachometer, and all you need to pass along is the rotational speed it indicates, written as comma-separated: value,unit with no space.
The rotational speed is 1600,rpm
